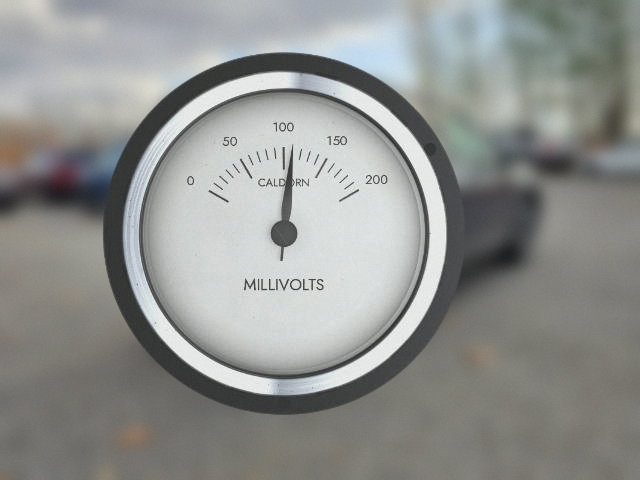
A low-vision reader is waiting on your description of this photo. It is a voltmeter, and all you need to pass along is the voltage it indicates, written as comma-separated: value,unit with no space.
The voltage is 110,mV
